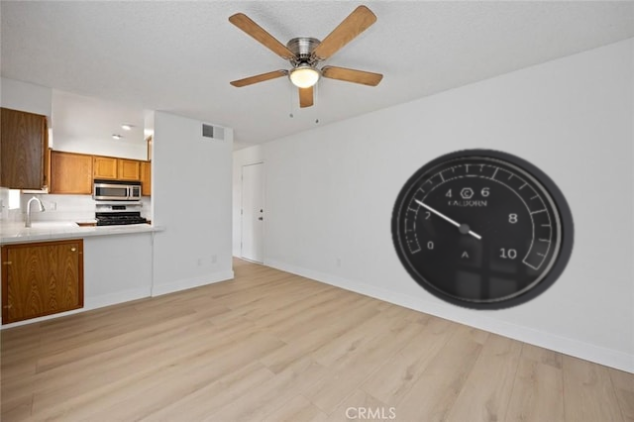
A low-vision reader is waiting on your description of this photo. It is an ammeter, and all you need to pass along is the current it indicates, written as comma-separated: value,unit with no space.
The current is 2.5,A
